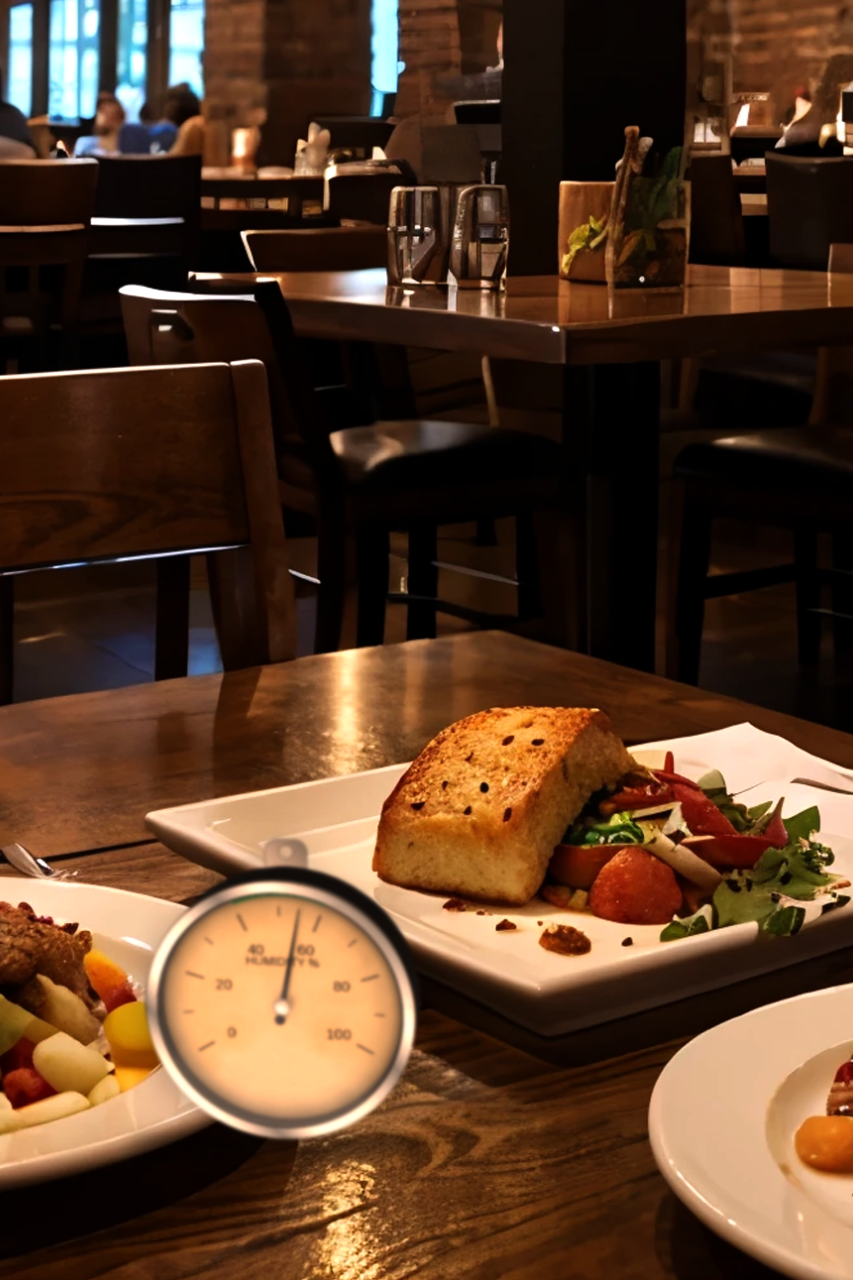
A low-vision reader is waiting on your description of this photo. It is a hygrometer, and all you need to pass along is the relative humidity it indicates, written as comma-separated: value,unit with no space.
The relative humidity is 55,%
